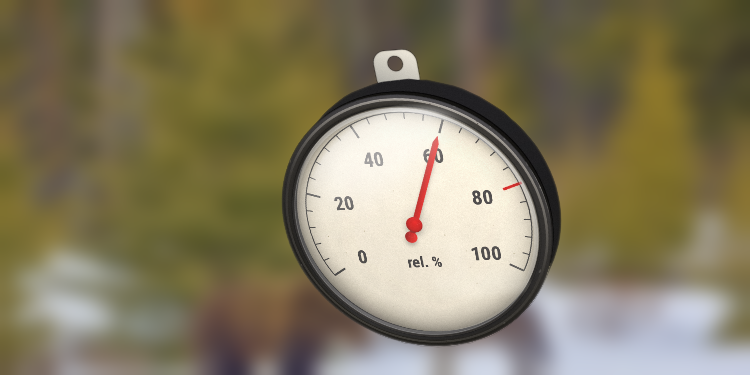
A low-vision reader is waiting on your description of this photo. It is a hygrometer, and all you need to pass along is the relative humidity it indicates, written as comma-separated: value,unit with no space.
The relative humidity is 60,%
